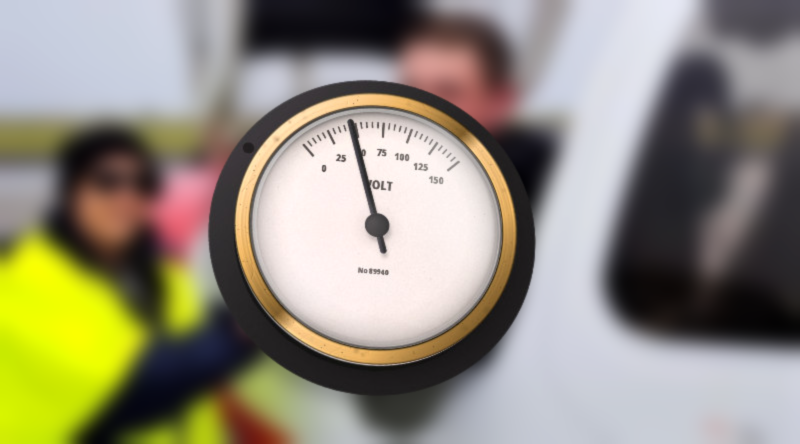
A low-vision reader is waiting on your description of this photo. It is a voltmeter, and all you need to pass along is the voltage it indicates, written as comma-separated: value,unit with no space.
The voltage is 45,V
